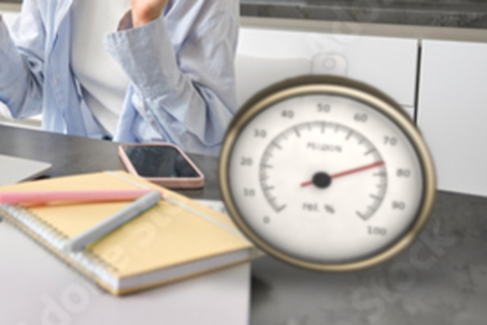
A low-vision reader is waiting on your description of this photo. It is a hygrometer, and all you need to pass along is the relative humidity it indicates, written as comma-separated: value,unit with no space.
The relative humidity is 75,%
